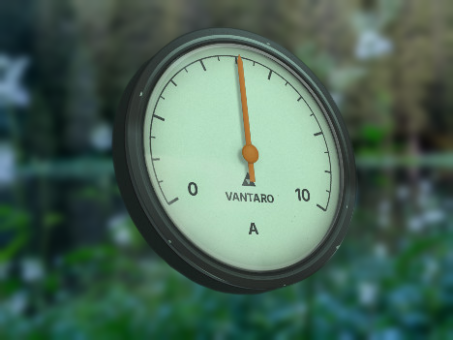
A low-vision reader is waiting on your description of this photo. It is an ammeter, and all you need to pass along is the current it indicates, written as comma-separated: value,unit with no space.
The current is 5,A
